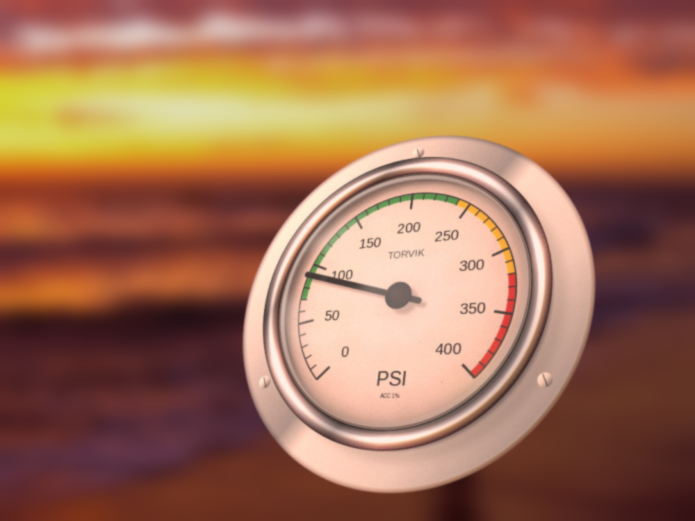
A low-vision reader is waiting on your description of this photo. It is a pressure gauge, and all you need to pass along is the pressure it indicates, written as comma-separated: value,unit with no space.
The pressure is 90,psi
